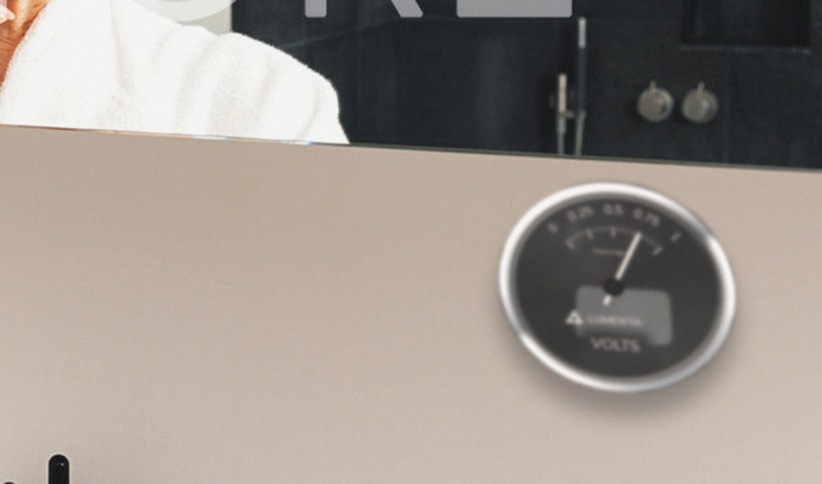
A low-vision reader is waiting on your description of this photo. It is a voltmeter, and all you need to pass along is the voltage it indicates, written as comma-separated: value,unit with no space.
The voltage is 0.75,V
